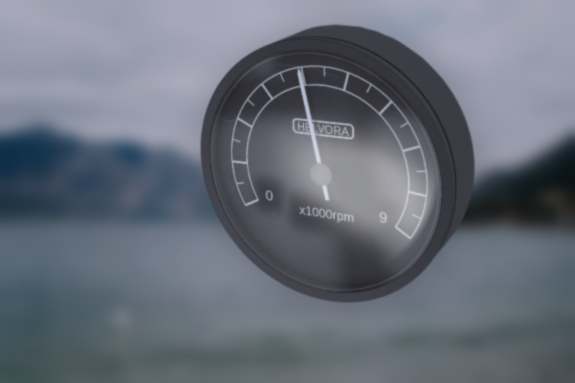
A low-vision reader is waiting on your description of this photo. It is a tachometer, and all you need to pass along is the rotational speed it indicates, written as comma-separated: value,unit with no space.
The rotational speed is 4000,rpm
